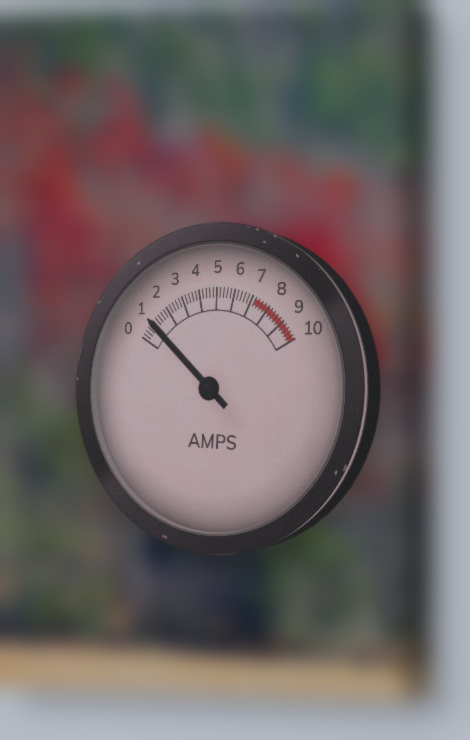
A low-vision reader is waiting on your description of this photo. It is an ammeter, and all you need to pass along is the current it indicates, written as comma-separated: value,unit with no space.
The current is 1,A
